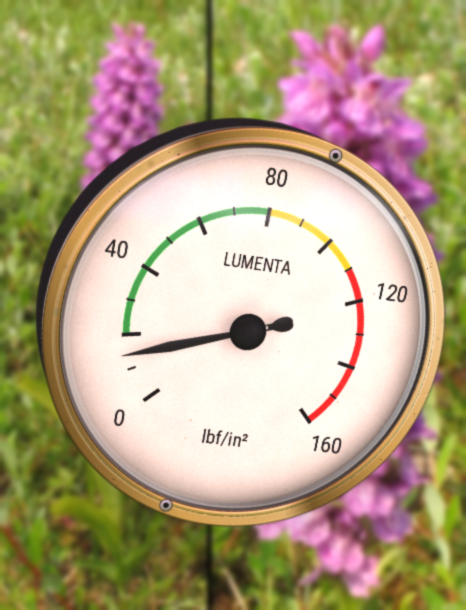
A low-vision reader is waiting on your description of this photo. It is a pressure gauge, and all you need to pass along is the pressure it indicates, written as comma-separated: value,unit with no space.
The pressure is 15,psi
